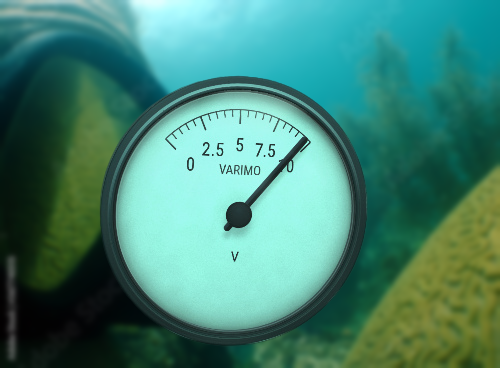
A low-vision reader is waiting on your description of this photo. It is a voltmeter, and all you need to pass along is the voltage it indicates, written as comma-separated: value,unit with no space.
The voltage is 9.5,V
